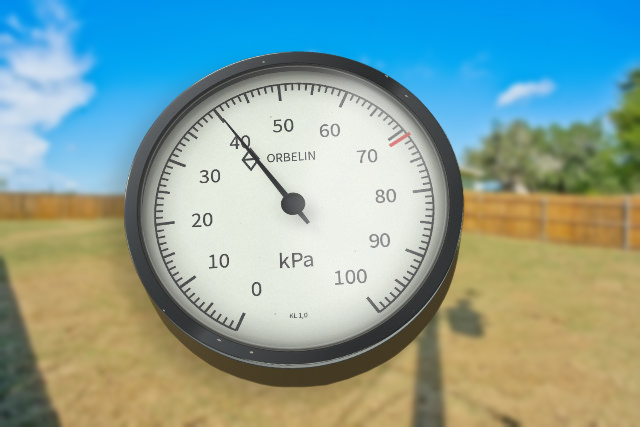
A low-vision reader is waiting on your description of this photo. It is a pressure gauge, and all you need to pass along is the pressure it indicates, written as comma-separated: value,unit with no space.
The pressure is 40,kPa
